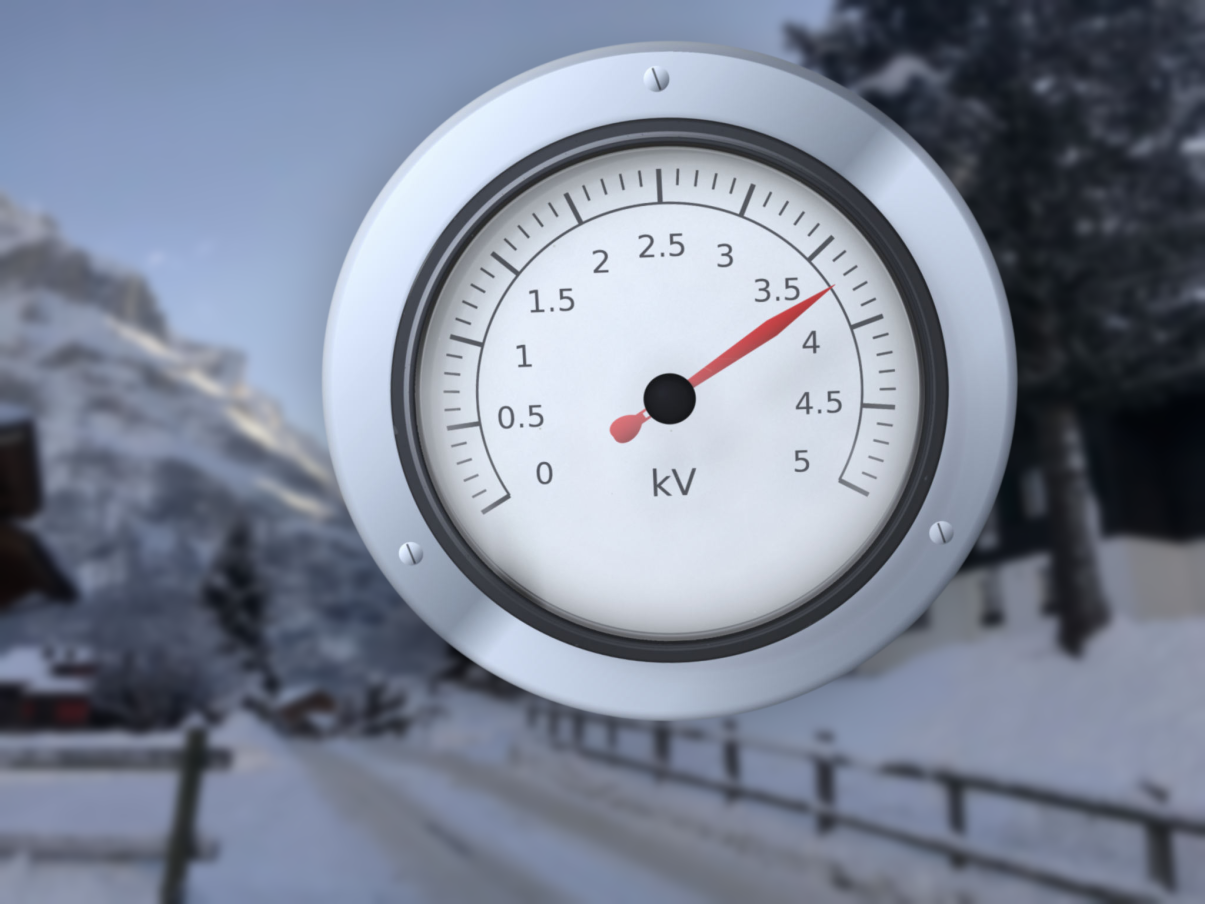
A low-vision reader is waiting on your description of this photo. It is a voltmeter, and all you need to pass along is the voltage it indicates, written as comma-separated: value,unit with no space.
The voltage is 3.7,kV
